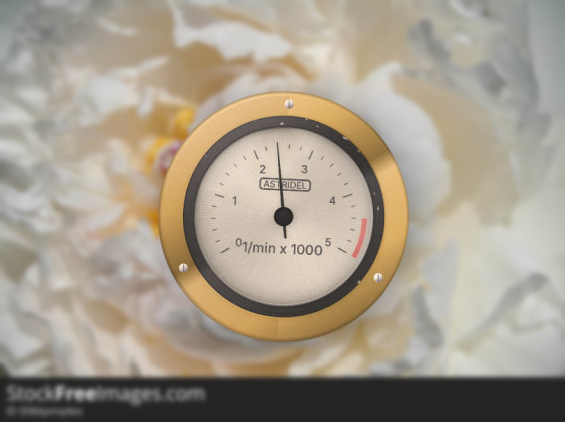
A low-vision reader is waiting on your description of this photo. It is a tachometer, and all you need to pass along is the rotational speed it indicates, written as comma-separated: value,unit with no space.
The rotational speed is 2400,rpm
